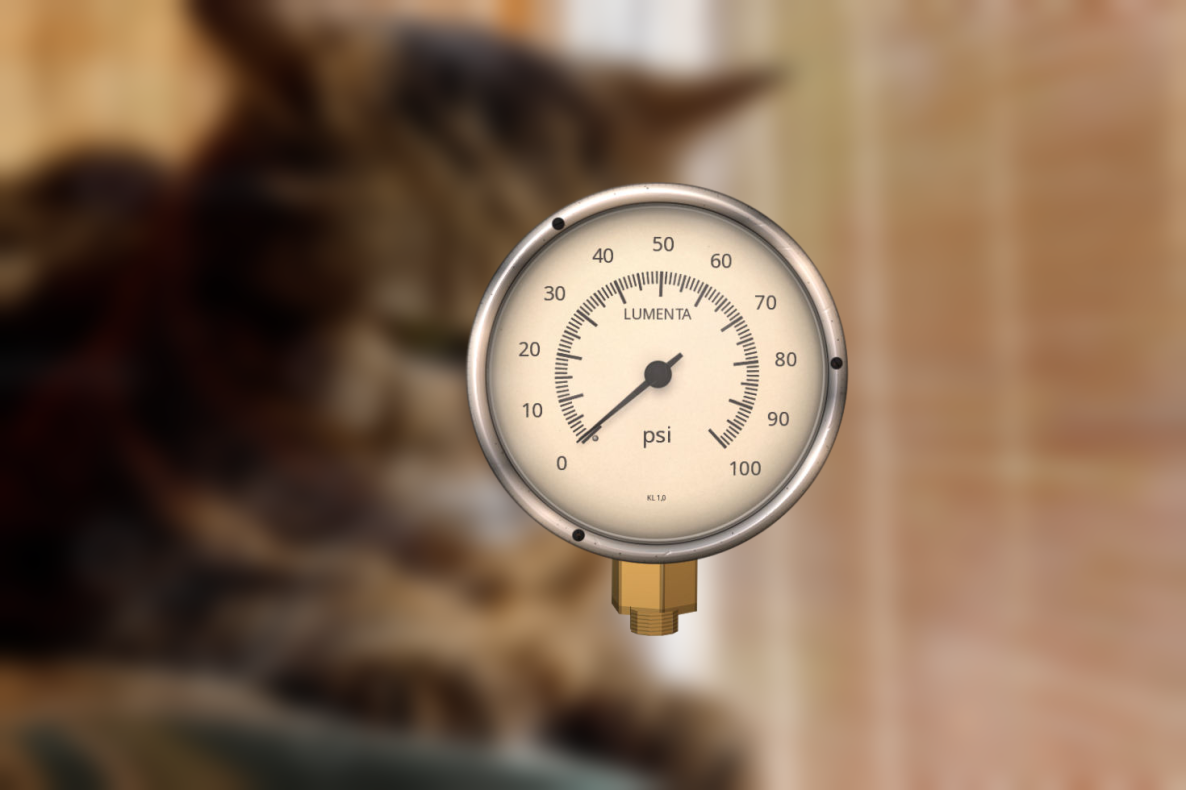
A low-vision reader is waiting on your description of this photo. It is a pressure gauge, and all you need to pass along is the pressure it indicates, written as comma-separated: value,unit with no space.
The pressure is 1,psi
